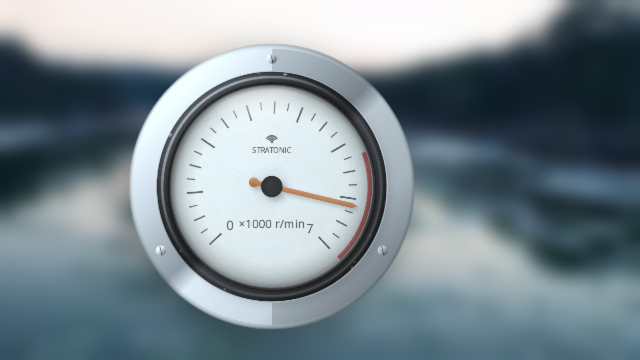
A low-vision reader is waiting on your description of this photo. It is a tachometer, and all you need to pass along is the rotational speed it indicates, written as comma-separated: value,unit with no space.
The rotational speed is 6125,rpm
